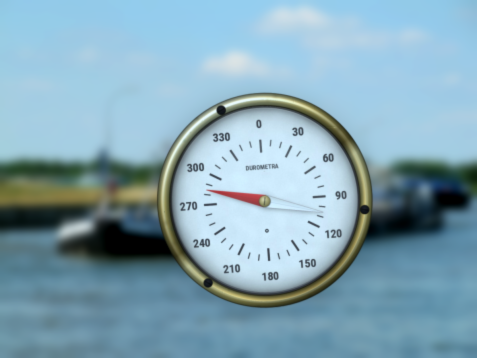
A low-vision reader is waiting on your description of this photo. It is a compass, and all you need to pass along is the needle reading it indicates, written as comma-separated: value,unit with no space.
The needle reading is 285,°
